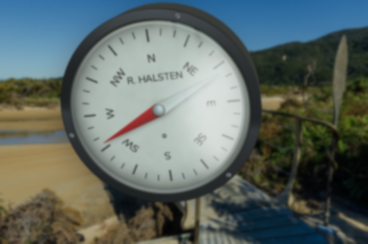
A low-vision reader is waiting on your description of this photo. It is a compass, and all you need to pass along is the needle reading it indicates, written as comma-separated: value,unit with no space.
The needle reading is 245,°
